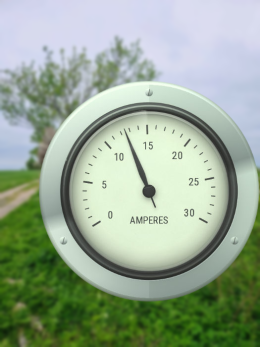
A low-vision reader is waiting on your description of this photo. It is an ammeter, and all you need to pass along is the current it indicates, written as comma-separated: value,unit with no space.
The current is 12.5,A
